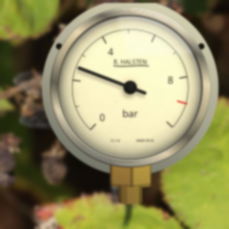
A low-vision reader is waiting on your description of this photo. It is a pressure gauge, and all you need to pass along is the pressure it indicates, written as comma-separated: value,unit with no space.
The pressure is 2.5,bar
